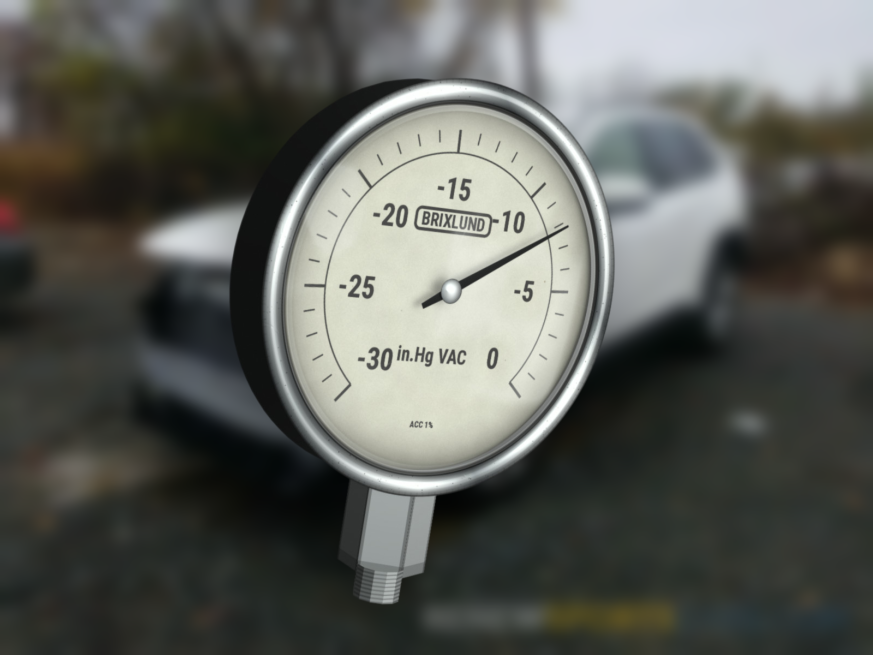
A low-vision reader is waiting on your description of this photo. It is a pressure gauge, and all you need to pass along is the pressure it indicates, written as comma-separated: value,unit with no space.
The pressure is -8,inHg
